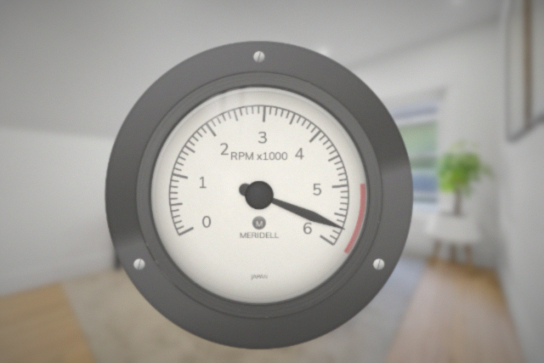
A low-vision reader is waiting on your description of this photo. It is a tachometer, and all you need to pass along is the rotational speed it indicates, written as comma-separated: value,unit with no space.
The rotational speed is 5700,rpm
